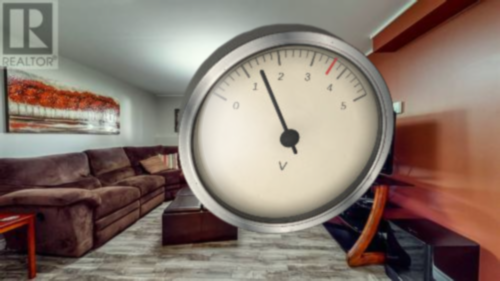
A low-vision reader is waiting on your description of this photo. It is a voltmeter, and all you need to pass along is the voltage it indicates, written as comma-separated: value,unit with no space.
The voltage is 1.4,V
